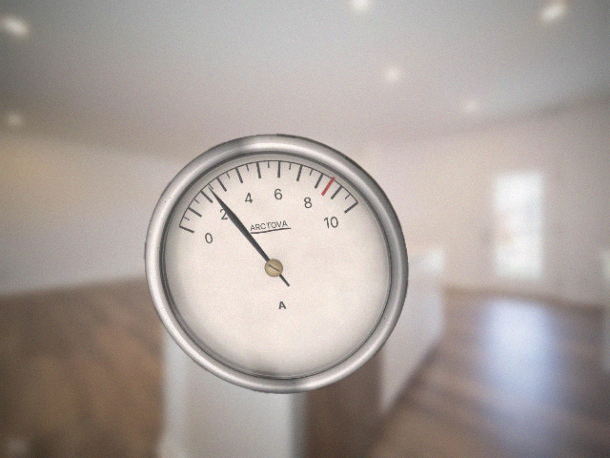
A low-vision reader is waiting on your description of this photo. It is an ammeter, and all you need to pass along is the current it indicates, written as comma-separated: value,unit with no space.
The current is 2.5,A
